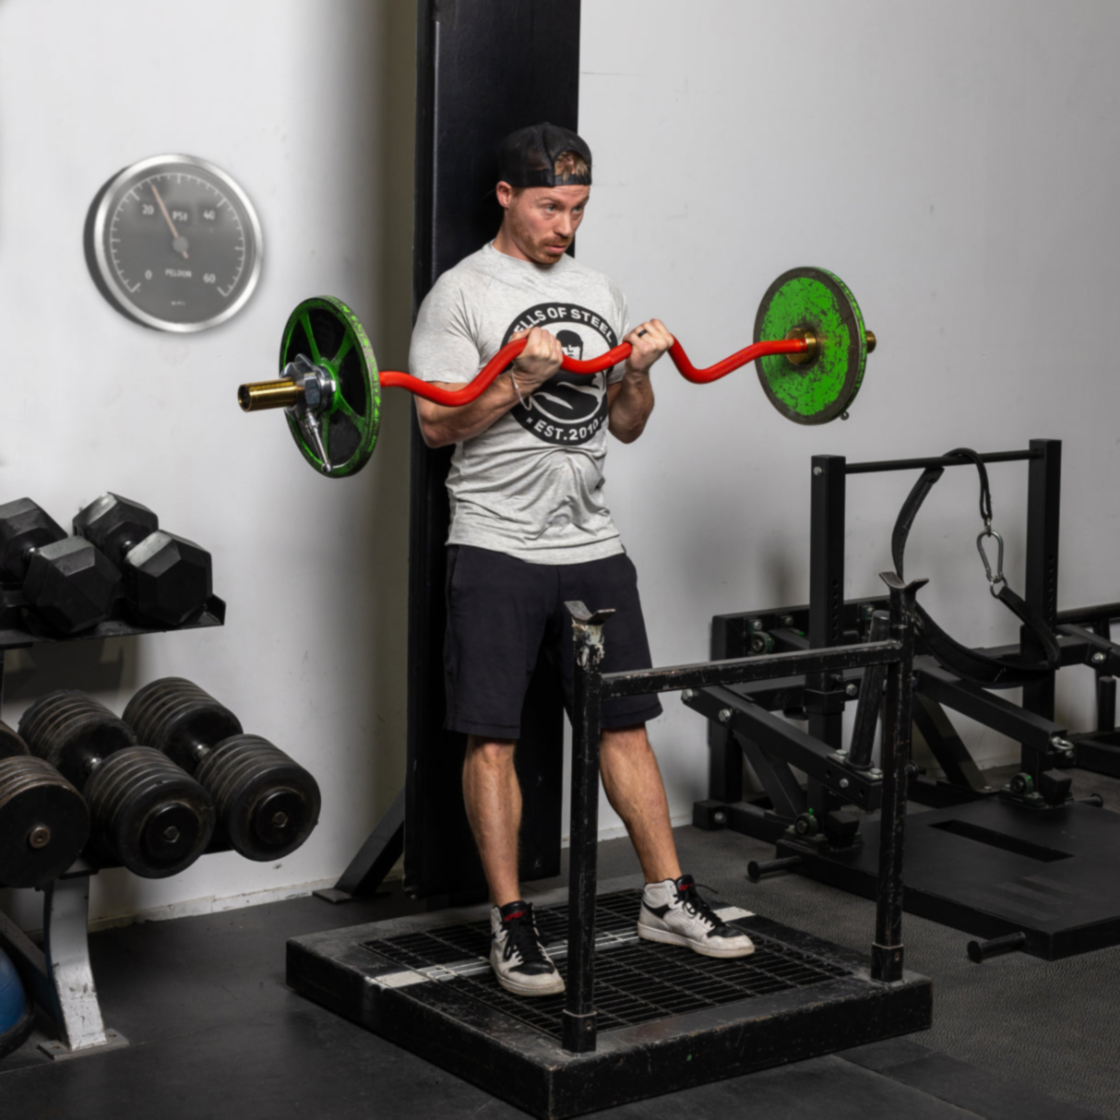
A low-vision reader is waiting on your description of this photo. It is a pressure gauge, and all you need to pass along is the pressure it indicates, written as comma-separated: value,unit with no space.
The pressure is 24,psi
